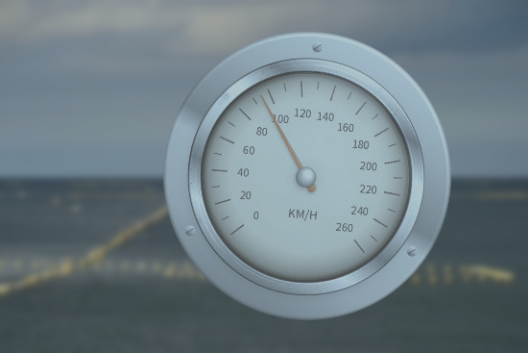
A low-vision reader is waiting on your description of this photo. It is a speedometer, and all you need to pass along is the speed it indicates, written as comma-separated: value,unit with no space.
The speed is 95,km/h
